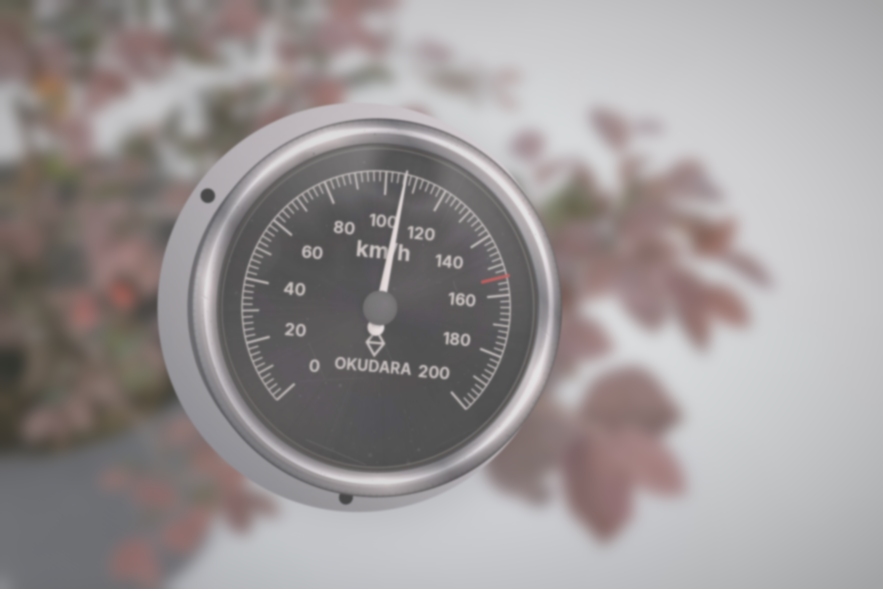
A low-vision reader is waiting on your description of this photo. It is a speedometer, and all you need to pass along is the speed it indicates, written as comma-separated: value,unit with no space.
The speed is 106,km/h
